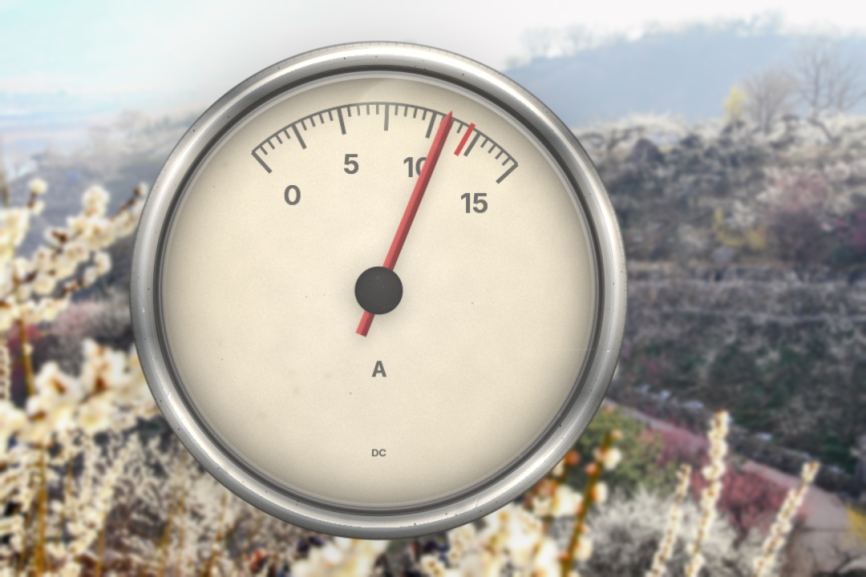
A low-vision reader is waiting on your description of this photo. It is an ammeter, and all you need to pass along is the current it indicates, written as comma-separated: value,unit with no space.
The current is 10.75,A
